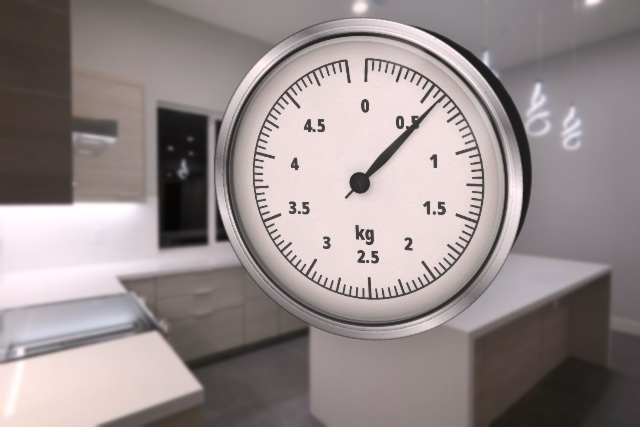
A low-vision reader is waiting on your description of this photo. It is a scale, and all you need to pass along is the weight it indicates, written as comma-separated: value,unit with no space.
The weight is 0.6,kg
